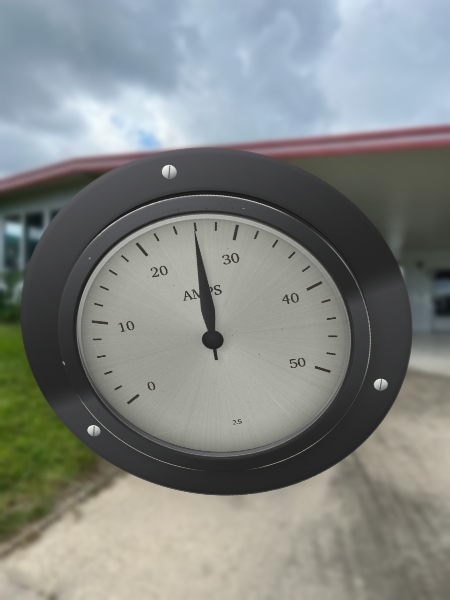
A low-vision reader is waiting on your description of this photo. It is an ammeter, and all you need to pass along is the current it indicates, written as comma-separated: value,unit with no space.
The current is 26,A
